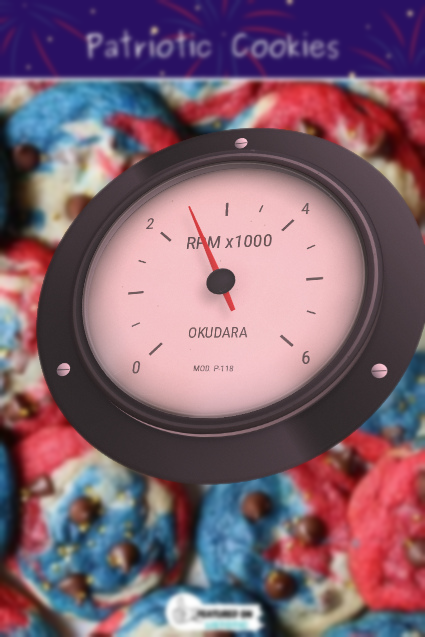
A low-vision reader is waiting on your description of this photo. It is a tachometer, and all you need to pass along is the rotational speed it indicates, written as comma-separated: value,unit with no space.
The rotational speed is 2500,rpm
